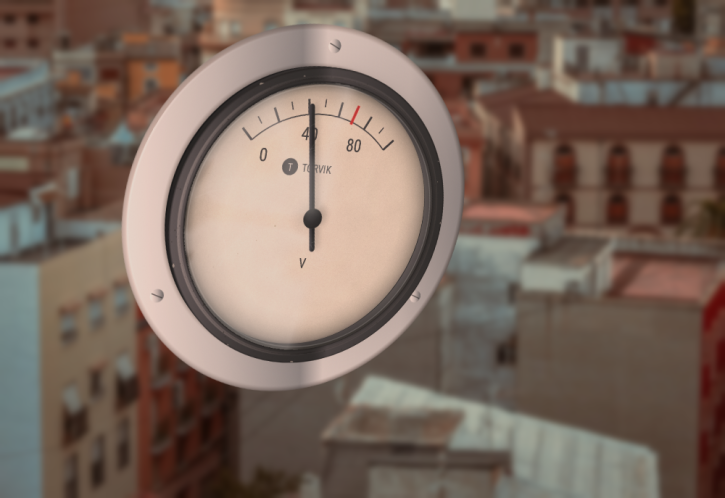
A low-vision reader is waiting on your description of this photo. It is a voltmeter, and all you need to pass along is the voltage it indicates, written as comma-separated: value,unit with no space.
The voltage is 40,V
